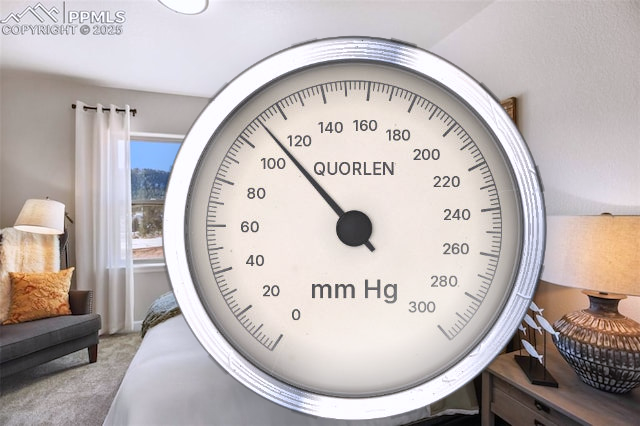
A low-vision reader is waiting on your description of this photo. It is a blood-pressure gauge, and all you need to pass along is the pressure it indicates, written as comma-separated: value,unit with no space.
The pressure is 110,mmHg
